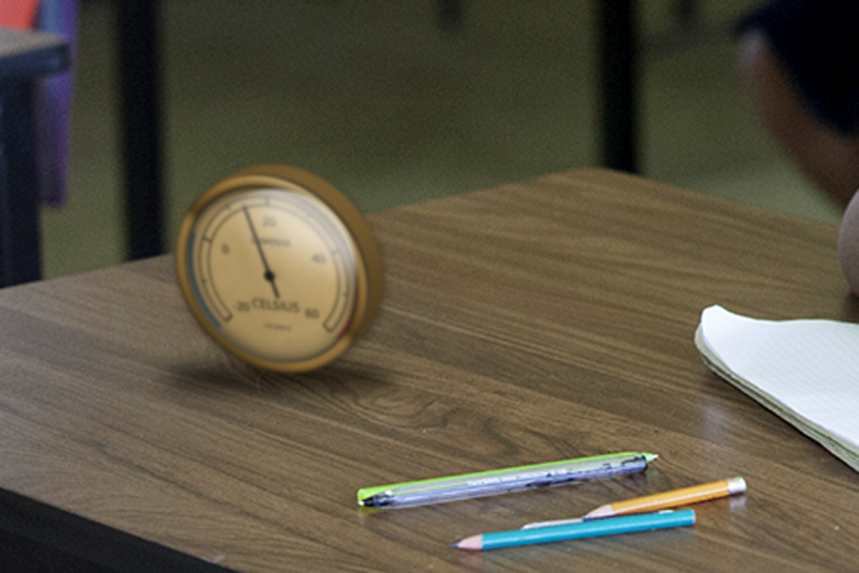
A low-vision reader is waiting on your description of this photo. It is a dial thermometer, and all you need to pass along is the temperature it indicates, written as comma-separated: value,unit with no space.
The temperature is 15,°C
